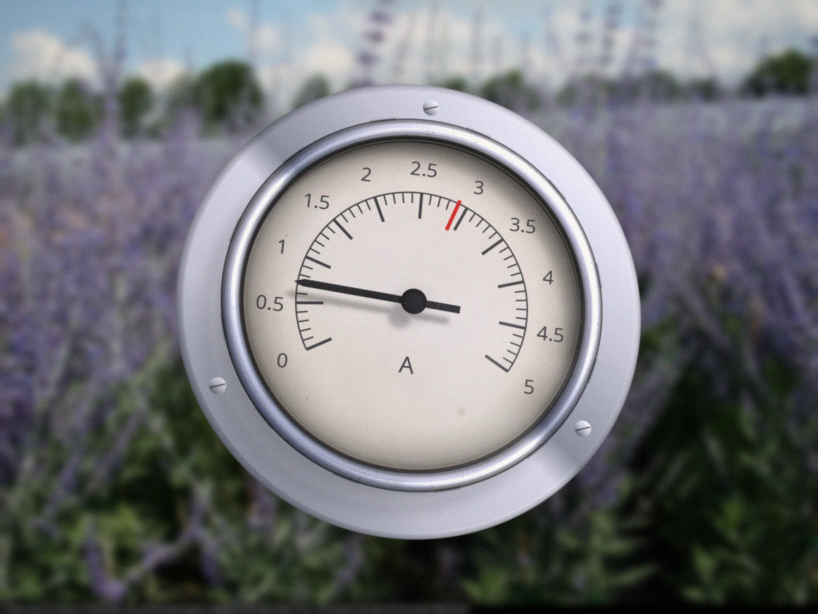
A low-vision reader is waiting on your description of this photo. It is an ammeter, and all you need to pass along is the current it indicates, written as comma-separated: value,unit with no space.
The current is 0.7,A
